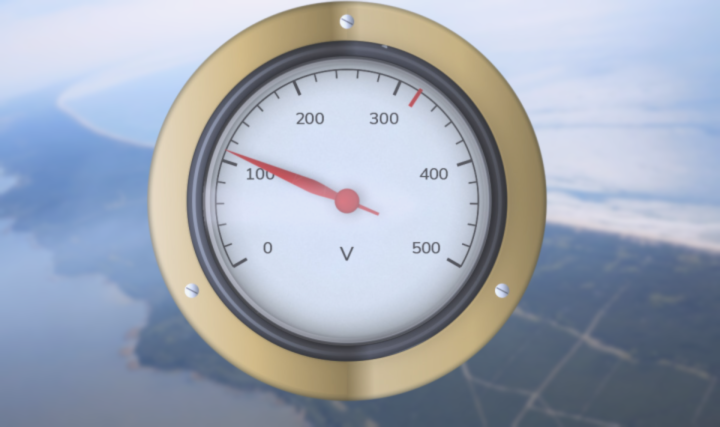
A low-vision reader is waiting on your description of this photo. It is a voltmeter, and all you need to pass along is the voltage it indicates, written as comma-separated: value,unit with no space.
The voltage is 110,V
